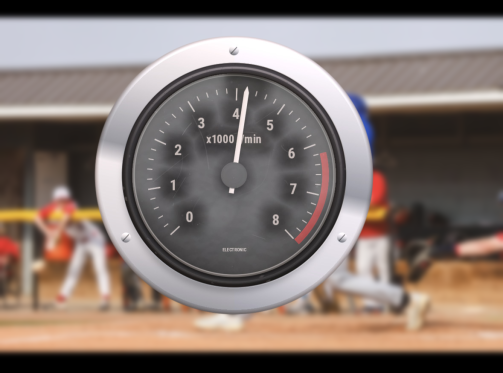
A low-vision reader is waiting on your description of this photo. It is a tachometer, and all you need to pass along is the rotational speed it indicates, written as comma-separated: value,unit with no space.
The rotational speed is 4200,rpm
